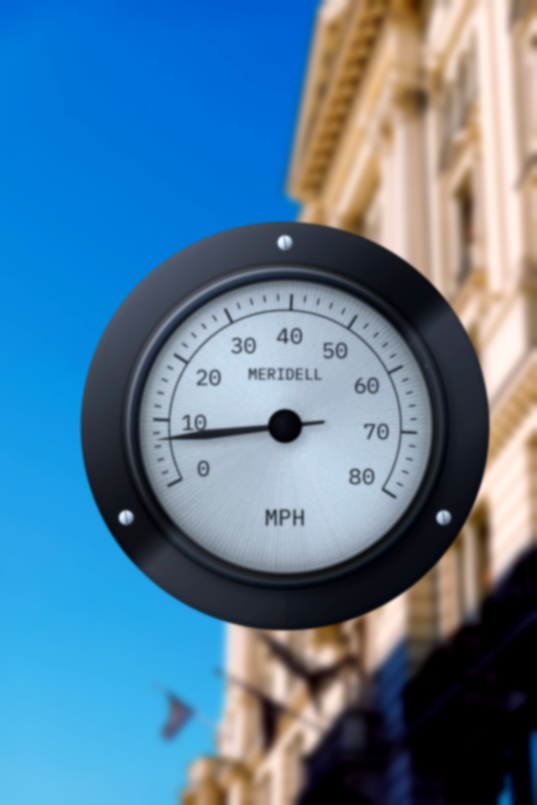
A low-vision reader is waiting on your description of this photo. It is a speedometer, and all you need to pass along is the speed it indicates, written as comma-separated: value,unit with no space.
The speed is 7,mph
